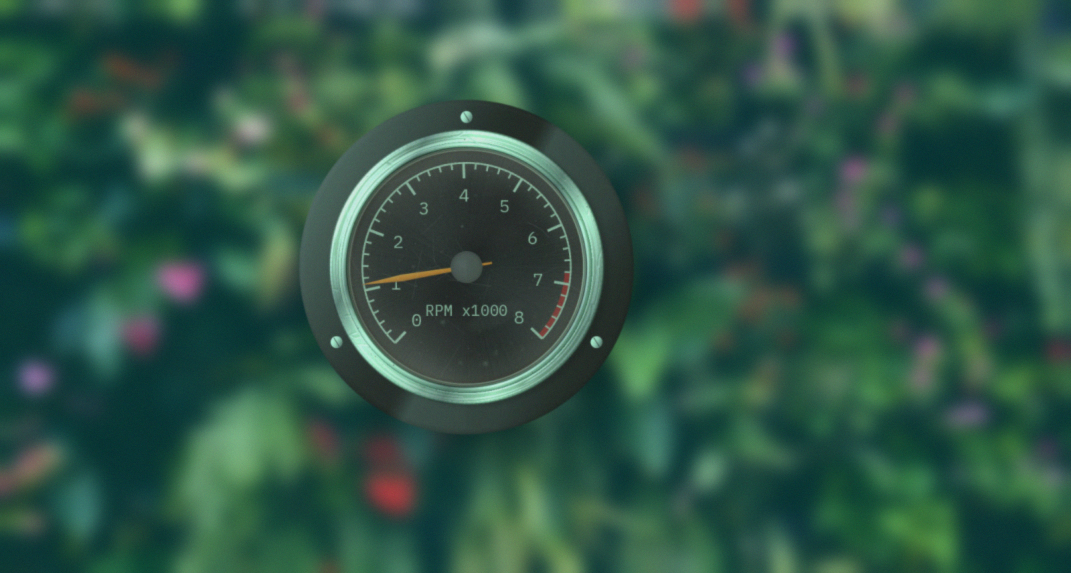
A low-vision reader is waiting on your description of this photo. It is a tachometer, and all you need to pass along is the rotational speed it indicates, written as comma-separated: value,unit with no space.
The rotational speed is 1100,rpm
